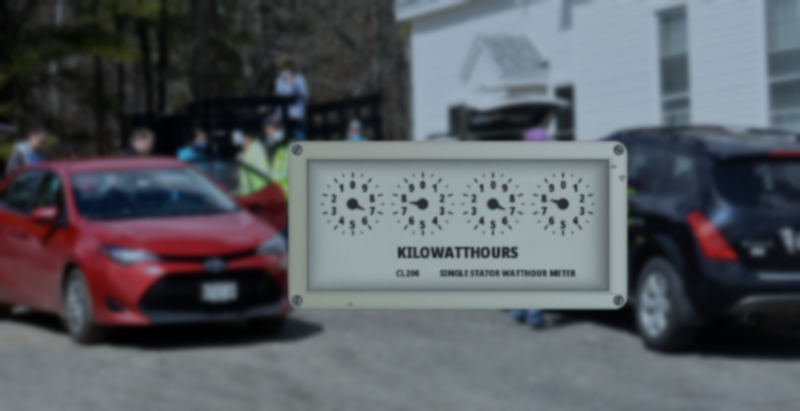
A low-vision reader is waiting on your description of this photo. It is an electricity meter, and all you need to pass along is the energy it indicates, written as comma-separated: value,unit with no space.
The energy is 6768,kWh
